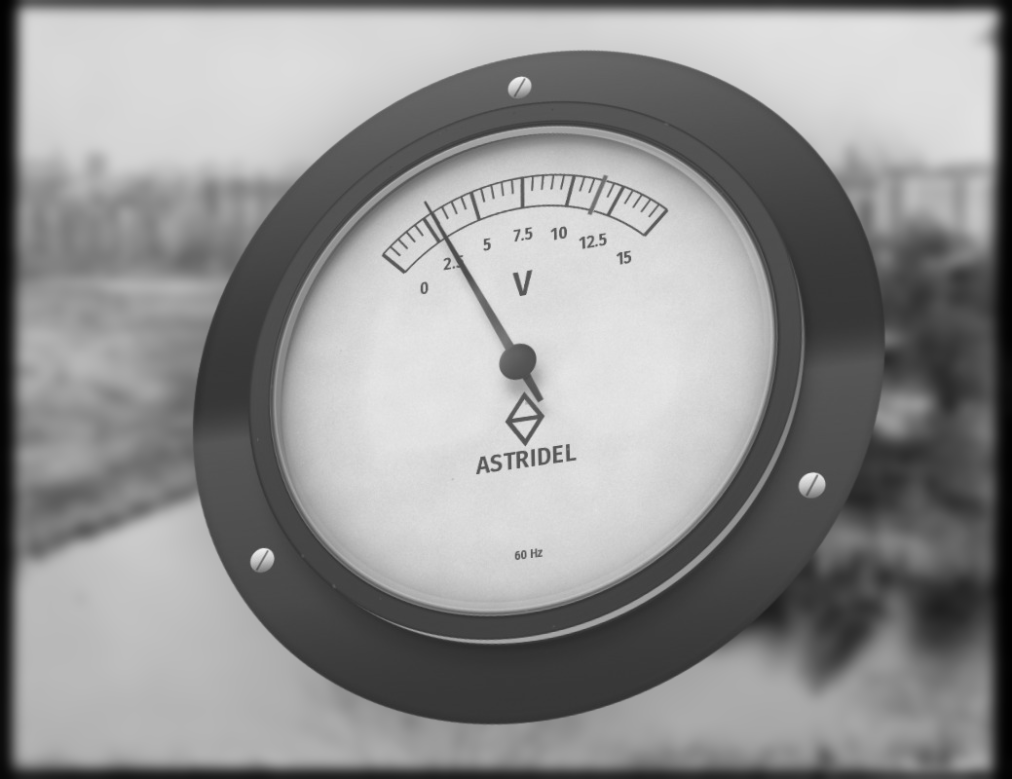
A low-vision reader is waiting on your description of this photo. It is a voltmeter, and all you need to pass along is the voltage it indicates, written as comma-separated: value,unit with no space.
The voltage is 3,V
